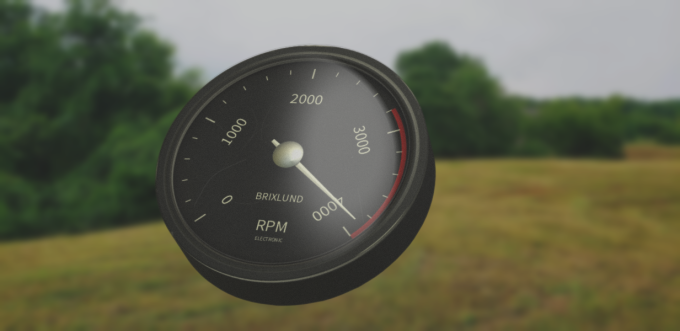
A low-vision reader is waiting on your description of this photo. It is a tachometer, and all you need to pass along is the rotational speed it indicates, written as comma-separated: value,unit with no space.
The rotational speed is 3900,rpm
